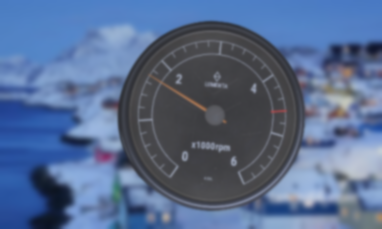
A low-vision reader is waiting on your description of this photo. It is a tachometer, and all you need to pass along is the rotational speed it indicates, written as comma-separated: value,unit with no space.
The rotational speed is 1700,rpm
